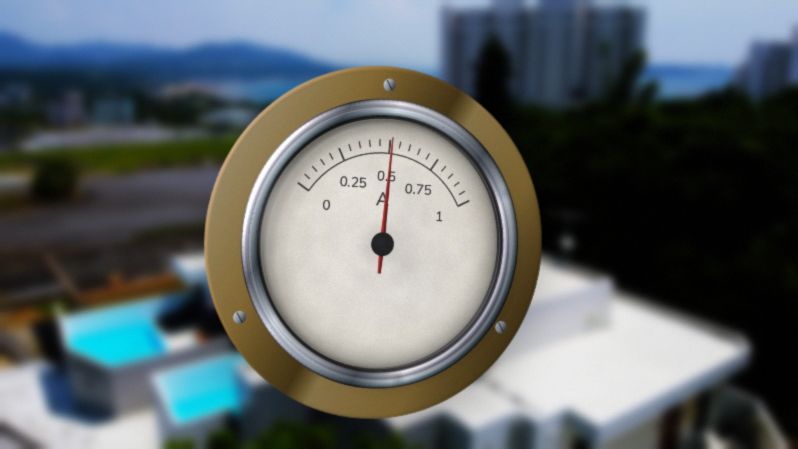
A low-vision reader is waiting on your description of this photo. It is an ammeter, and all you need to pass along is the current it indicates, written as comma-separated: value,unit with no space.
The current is 0.5,A
